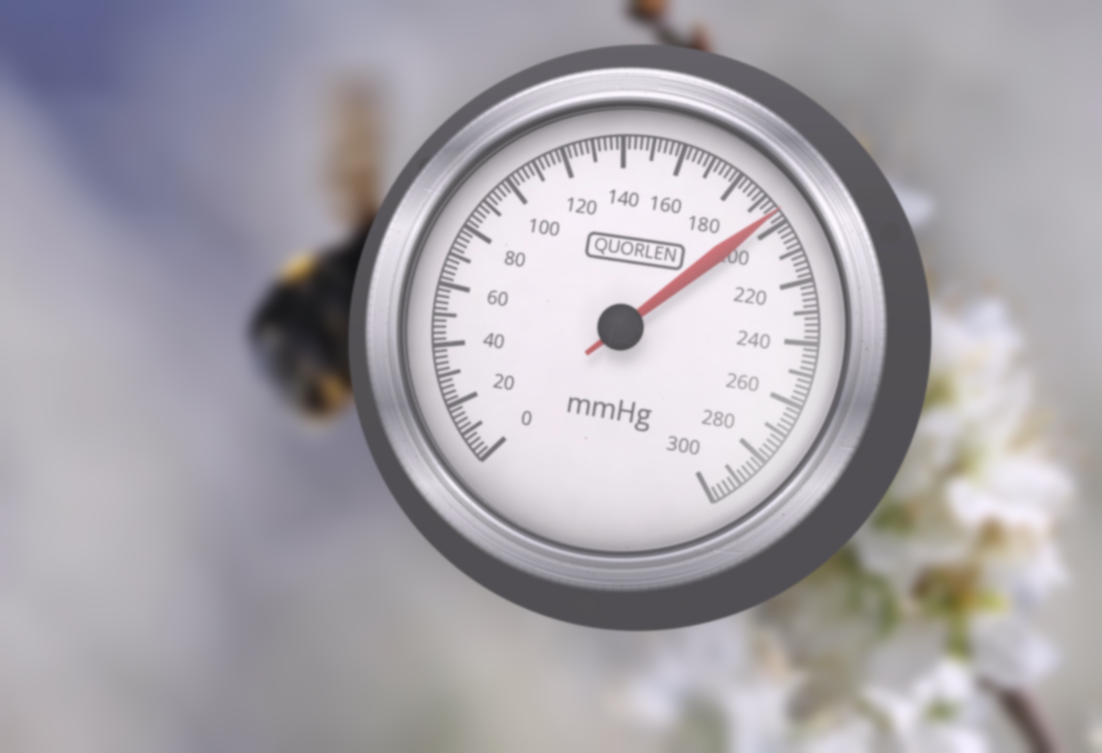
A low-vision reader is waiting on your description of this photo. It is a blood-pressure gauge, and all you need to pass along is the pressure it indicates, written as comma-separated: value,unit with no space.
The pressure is 196,mmHg
